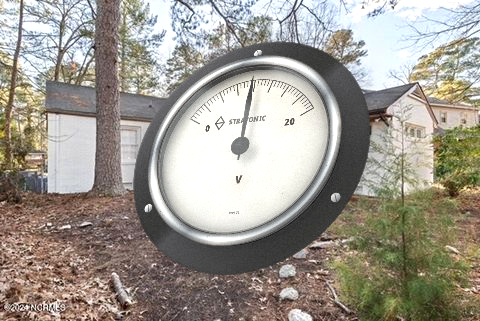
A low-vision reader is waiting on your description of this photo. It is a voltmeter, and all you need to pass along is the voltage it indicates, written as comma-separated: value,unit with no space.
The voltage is 10,V
